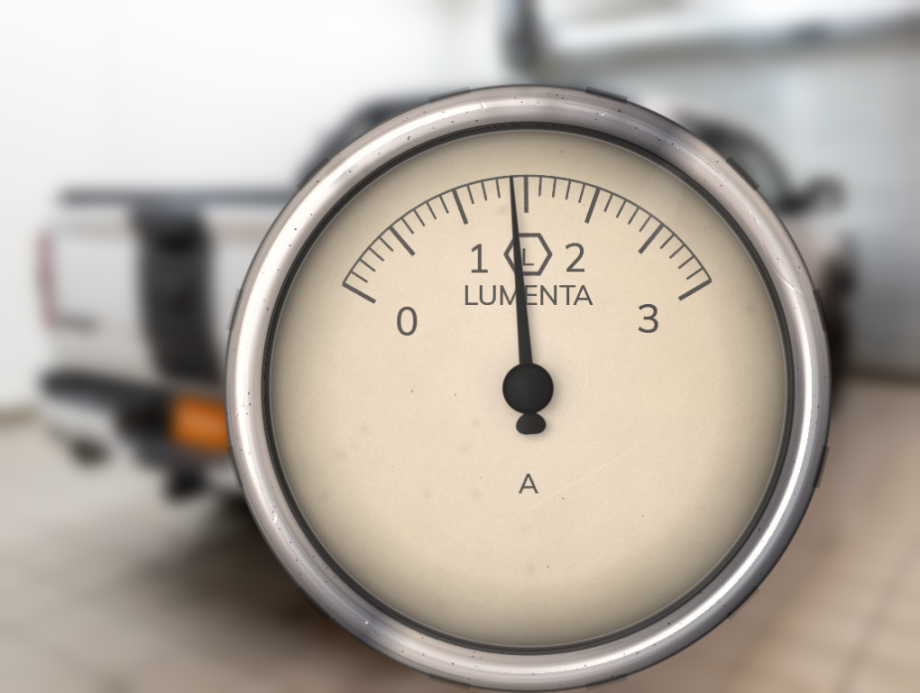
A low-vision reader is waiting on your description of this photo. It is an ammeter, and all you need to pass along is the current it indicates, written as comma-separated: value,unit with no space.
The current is 1.4,A
